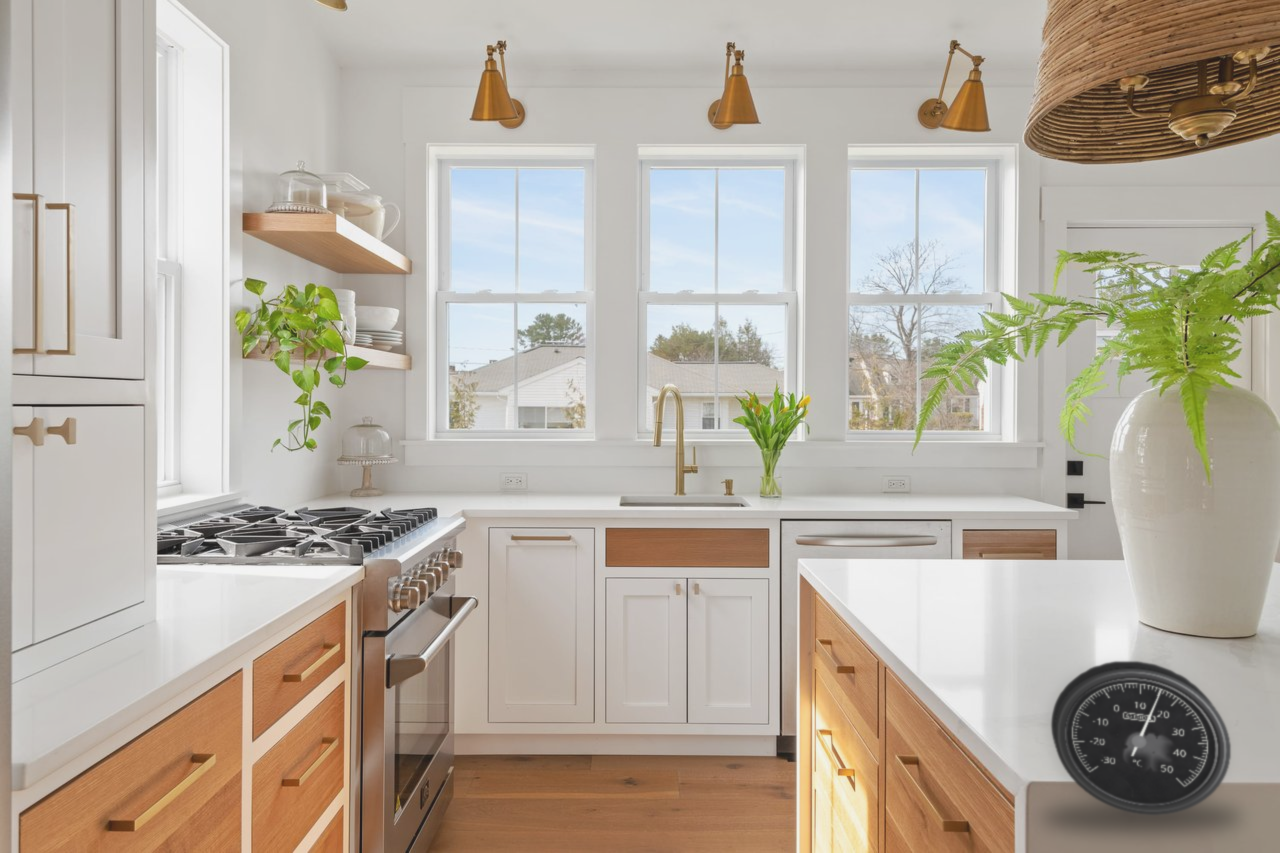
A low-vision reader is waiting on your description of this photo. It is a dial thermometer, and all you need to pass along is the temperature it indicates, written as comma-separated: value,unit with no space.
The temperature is 15,°C
